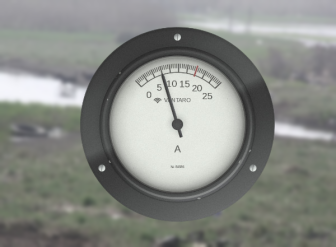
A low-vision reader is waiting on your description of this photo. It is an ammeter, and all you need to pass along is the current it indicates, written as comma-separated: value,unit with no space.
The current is 7.5,A
